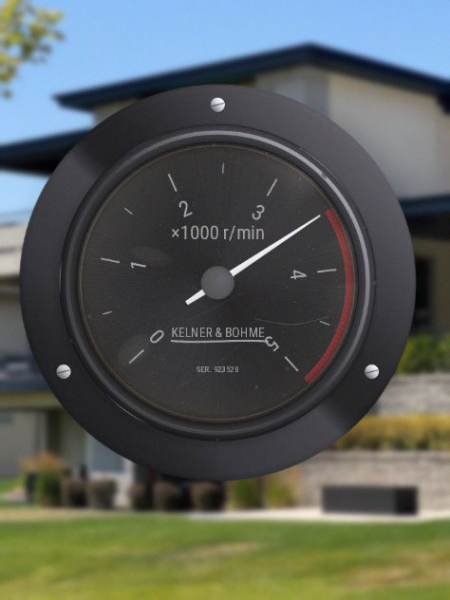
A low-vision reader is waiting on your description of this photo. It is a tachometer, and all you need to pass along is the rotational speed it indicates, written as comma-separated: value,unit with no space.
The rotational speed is 3500,rpm
